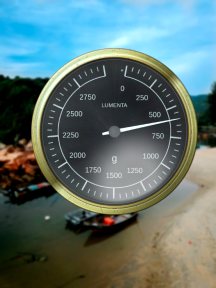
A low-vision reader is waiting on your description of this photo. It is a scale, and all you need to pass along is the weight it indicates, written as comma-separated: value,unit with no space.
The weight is 600,g
